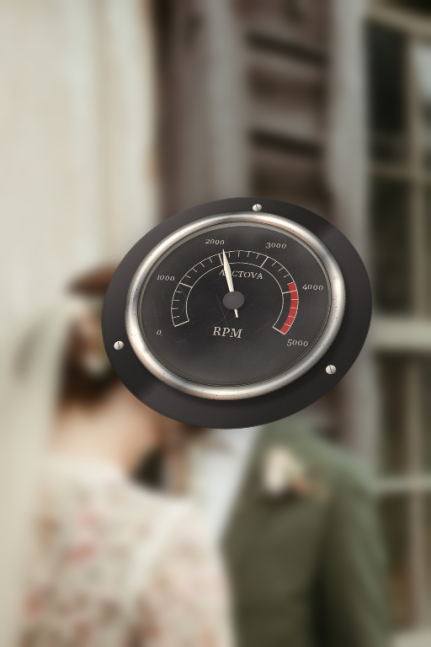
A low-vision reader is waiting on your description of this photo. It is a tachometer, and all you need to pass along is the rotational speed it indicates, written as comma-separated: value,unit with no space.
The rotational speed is 2100,rpm
